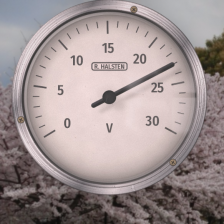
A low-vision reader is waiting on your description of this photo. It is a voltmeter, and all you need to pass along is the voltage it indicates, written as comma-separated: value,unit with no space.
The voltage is 23,V
